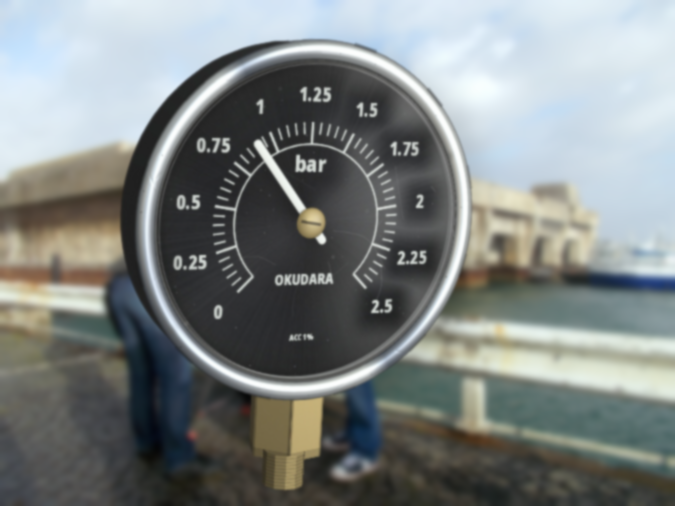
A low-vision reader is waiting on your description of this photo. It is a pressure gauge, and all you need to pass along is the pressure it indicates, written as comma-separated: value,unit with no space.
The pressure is 0.9,bar
